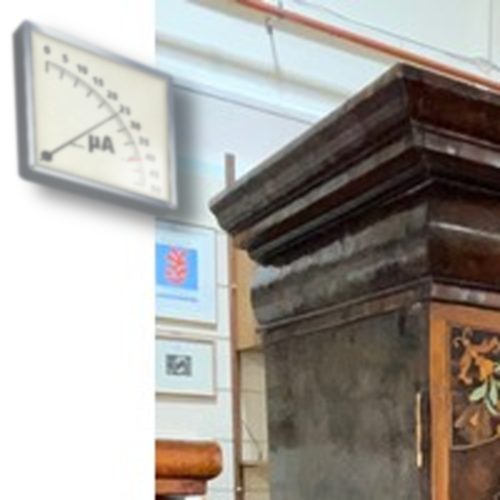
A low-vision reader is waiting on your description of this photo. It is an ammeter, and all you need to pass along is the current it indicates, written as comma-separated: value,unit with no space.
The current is 25,µA
